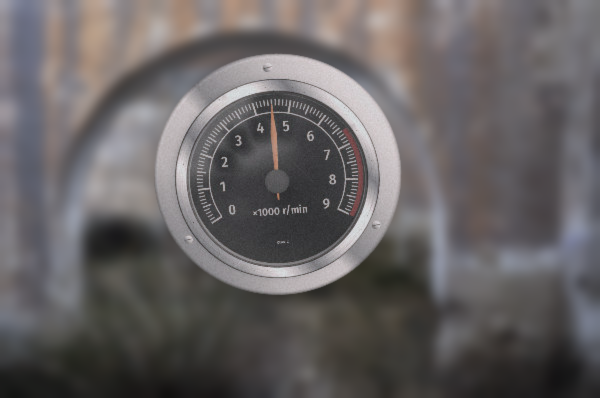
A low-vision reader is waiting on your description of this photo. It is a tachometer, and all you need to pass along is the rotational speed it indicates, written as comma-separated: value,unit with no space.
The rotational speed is 4500,rpm
